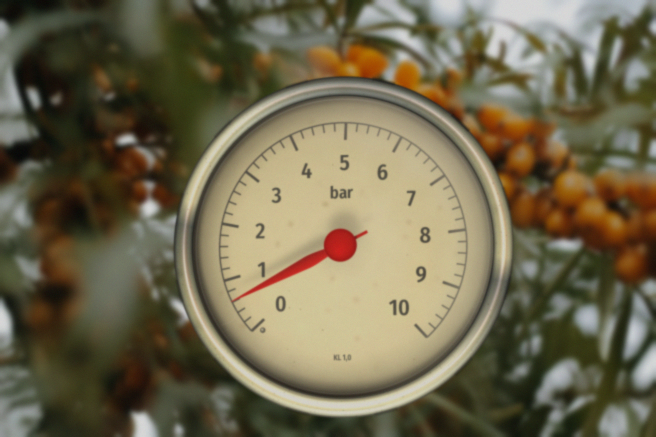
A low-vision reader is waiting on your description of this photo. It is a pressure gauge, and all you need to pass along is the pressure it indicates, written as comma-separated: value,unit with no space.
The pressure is 0.6,bar
